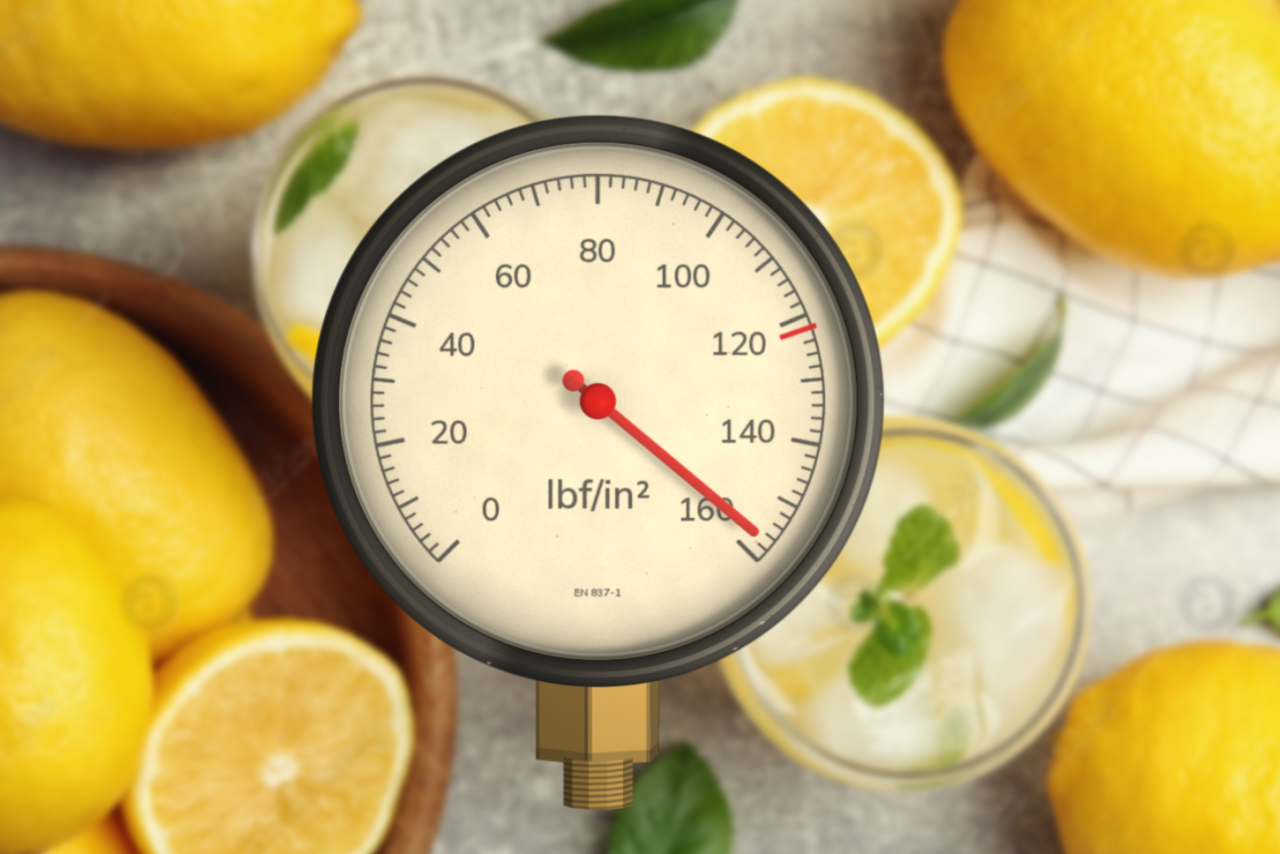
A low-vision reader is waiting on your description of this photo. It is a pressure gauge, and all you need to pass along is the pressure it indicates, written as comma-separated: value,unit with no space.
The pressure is 157,psi
